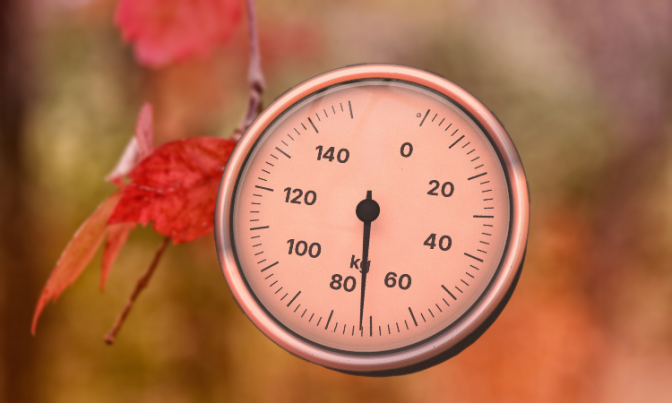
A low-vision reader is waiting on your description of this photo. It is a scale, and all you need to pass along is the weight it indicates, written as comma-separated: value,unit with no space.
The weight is 72,kg
